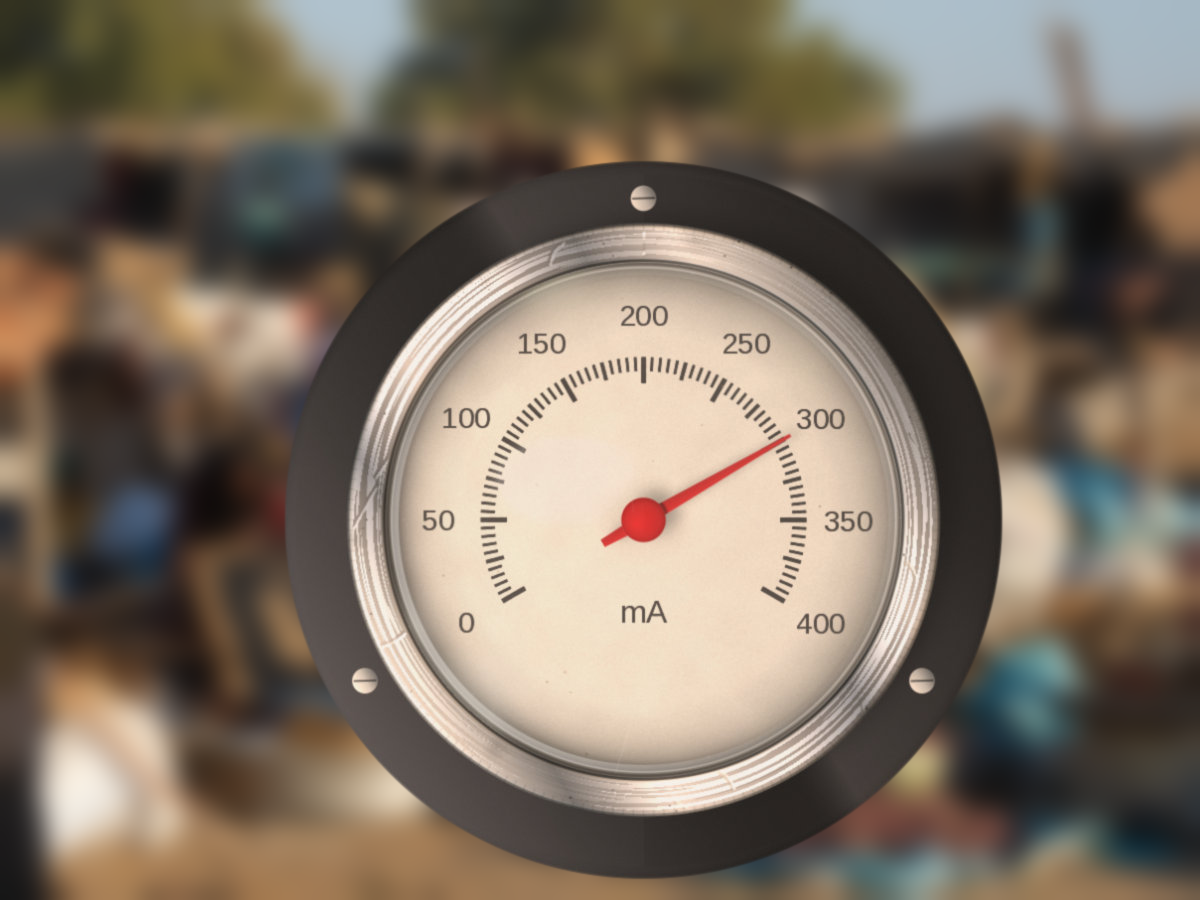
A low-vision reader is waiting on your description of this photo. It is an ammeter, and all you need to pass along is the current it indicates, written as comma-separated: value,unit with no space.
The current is 300,mA
